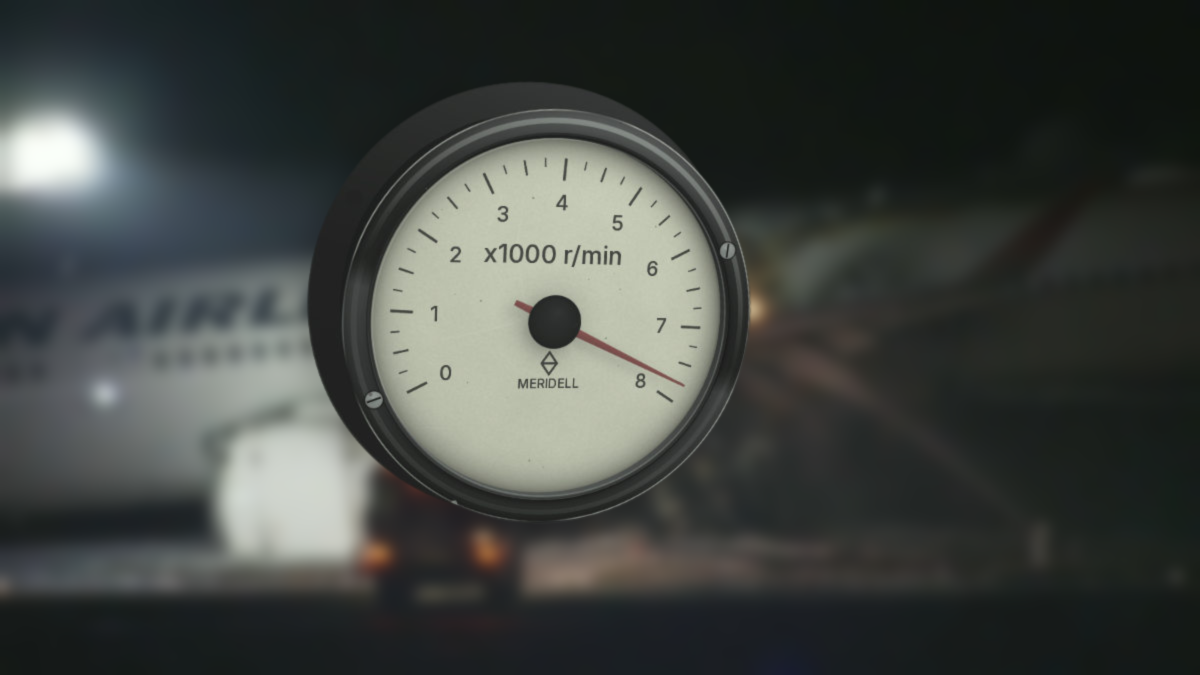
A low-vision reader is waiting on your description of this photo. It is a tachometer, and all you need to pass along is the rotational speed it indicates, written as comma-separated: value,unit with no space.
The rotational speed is 7750,rpm
